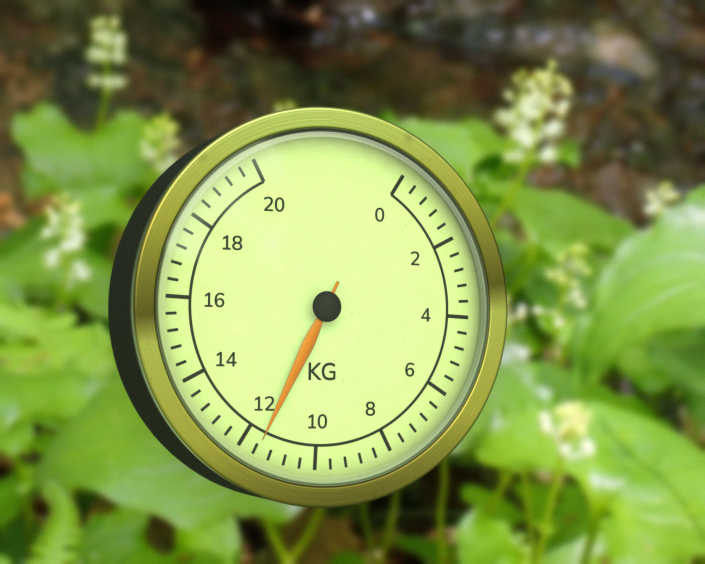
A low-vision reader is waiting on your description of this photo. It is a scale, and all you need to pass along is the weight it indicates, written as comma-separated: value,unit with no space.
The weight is 11.6,kg
